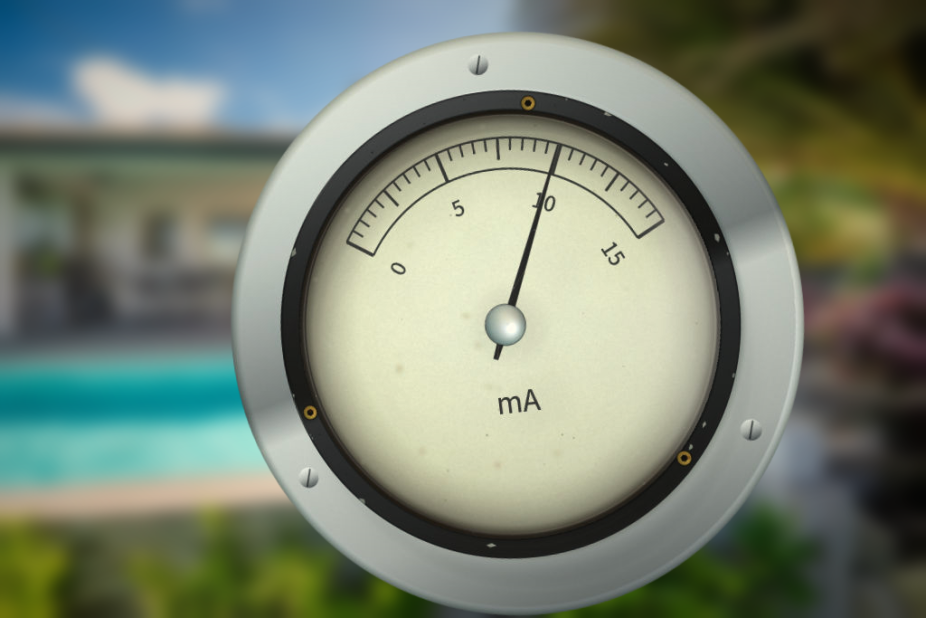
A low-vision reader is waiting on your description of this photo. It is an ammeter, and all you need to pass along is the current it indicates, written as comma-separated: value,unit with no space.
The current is 10,mA
